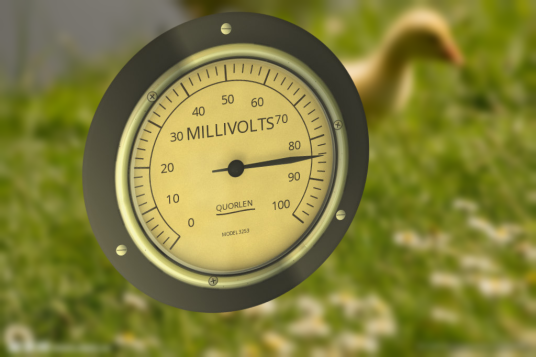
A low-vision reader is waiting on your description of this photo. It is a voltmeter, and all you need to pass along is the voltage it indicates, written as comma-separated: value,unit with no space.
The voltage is 84,mV
